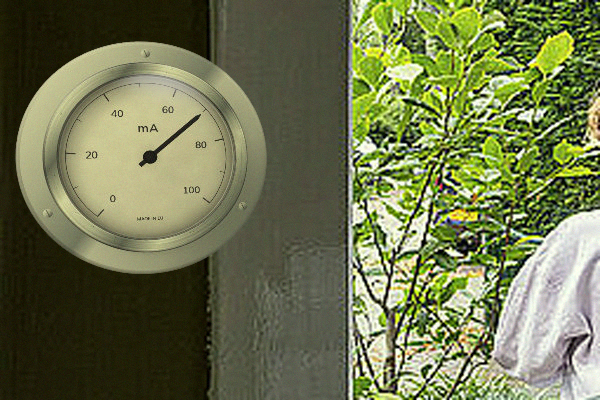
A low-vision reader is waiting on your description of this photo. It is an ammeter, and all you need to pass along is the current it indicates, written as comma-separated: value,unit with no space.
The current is 70,mA
